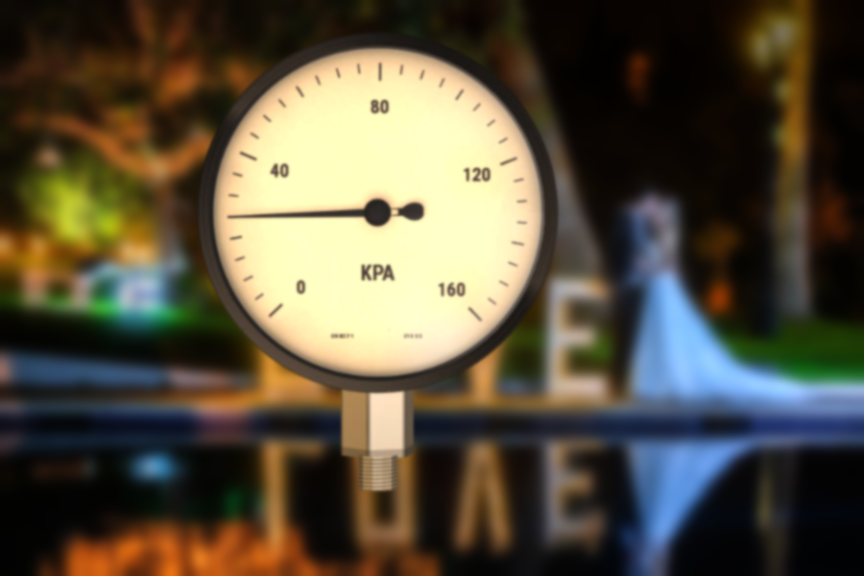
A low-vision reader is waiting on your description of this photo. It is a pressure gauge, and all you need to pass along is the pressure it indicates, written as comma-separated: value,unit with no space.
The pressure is 25,kPa
